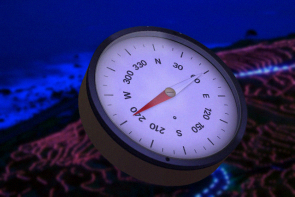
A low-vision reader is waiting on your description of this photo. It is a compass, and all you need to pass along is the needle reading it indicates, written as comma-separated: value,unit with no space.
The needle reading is 240,°
